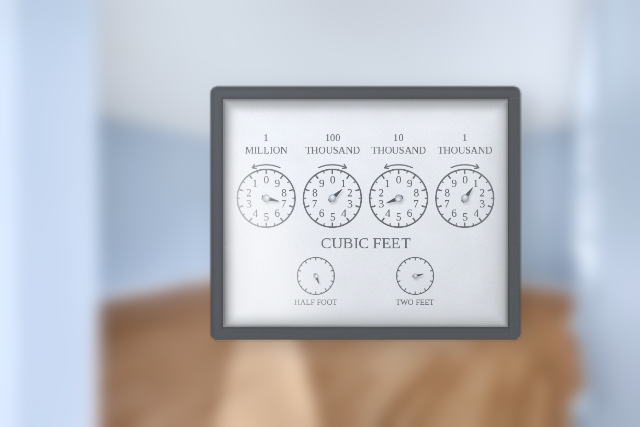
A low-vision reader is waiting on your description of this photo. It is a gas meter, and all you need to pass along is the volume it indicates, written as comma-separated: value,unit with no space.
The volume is 713100,ft³
